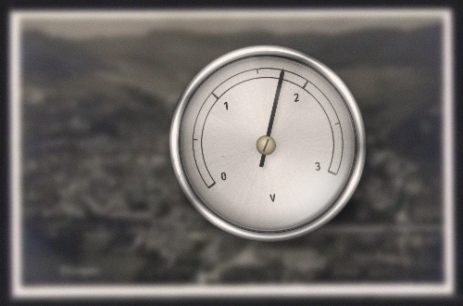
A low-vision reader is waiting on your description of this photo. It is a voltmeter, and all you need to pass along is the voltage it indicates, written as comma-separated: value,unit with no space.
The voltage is 1.75,V
